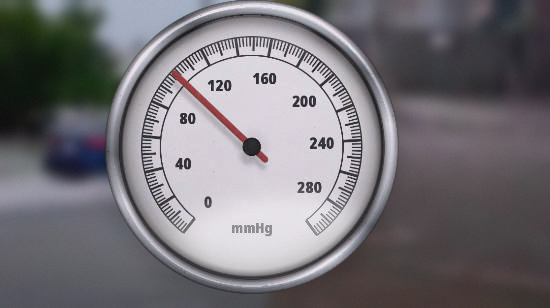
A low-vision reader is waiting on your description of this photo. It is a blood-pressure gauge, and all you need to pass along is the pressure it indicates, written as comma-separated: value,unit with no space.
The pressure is 100,mmHg
